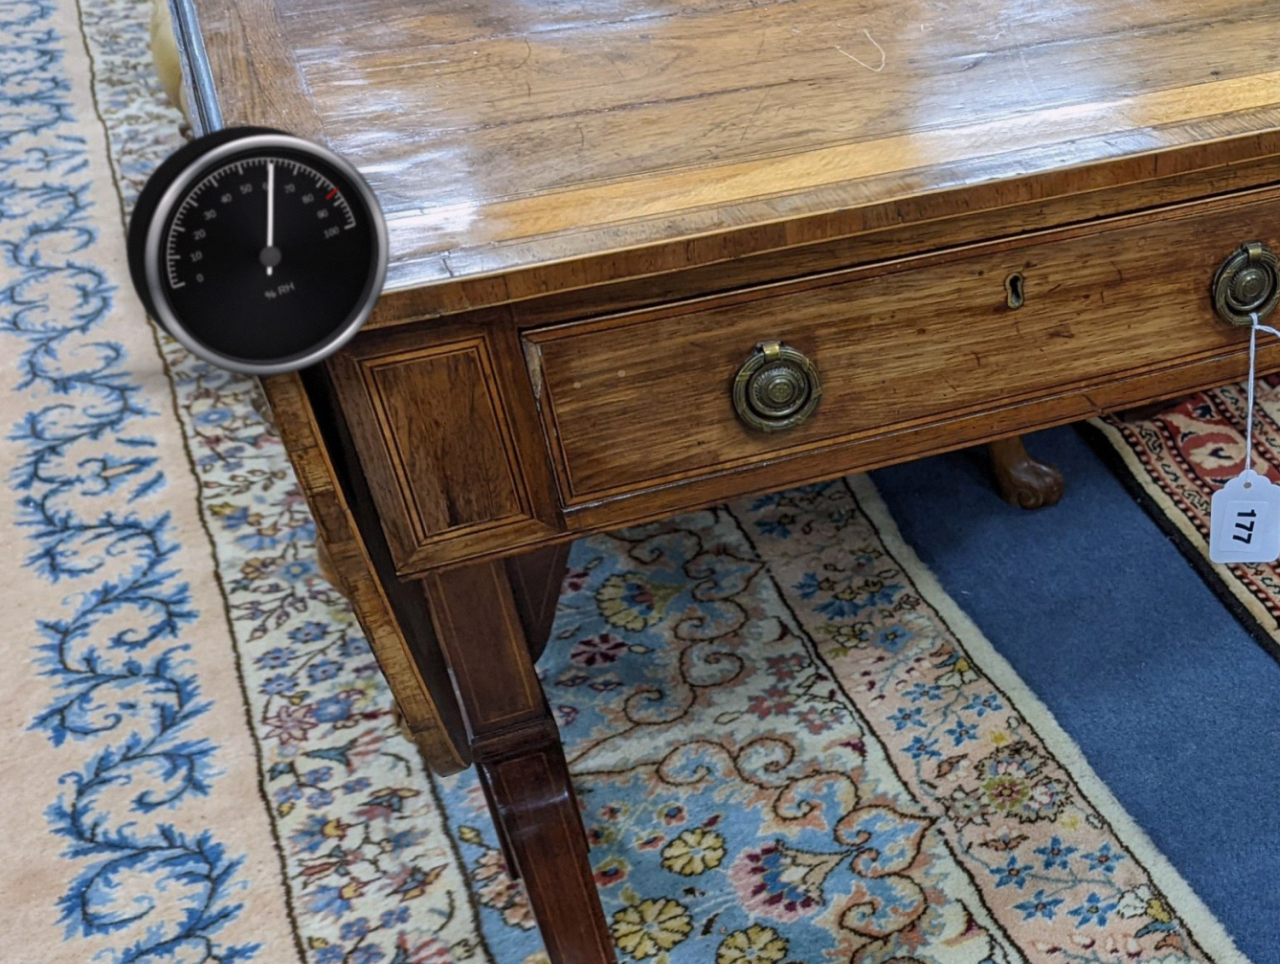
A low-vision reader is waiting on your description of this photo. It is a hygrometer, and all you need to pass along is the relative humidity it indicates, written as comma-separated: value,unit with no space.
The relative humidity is 60,%
